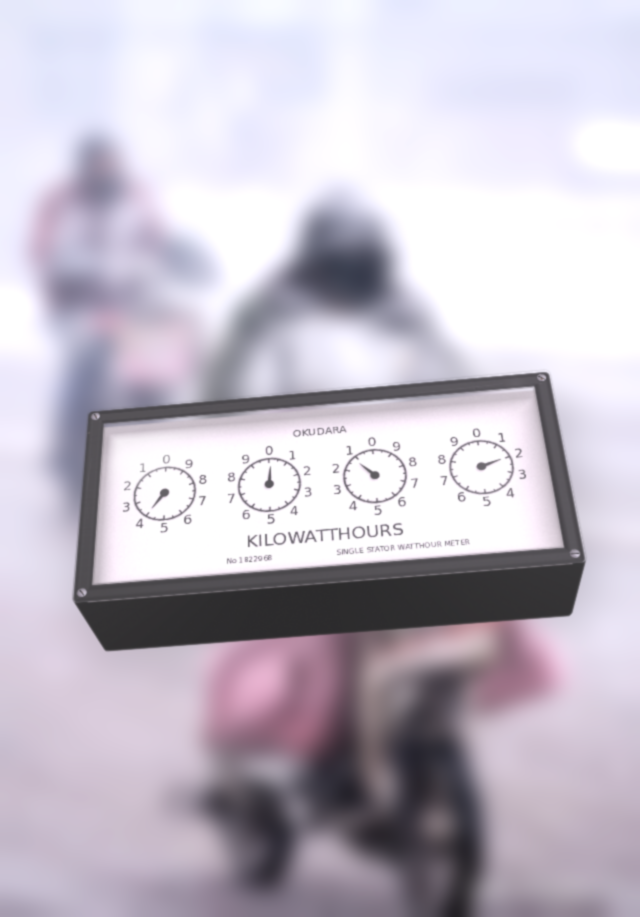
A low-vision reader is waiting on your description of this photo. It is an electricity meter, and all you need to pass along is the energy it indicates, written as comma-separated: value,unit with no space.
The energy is 4012,kWh
